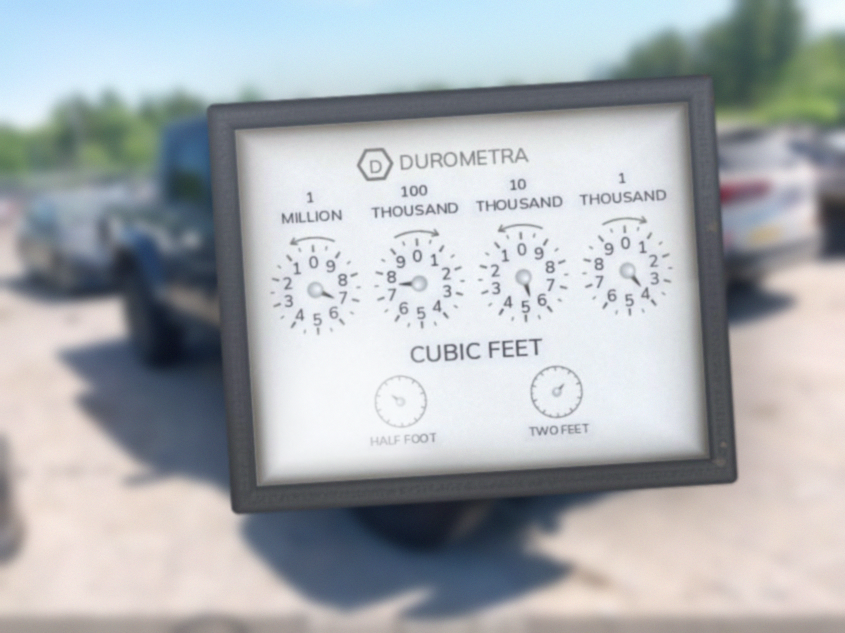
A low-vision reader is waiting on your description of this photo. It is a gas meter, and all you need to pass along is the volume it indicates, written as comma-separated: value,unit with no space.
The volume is 675400,ft³
